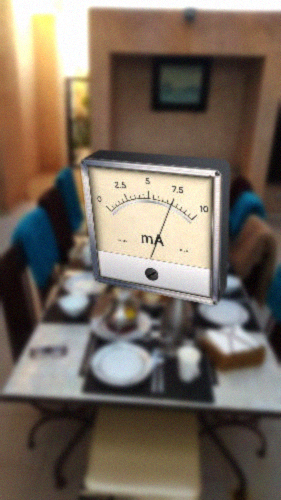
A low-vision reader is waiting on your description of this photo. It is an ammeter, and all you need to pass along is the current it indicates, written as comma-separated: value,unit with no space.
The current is 7.5,mA
